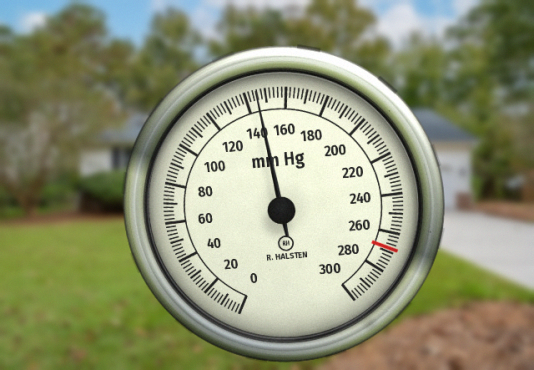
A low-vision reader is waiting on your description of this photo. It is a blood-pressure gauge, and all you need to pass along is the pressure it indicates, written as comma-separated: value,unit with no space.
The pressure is 146,mmHg
